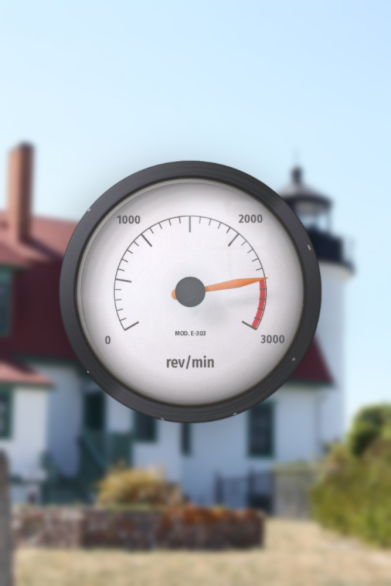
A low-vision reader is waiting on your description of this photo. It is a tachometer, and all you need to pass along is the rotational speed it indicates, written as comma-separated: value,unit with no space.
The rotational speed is 2500,rpm
